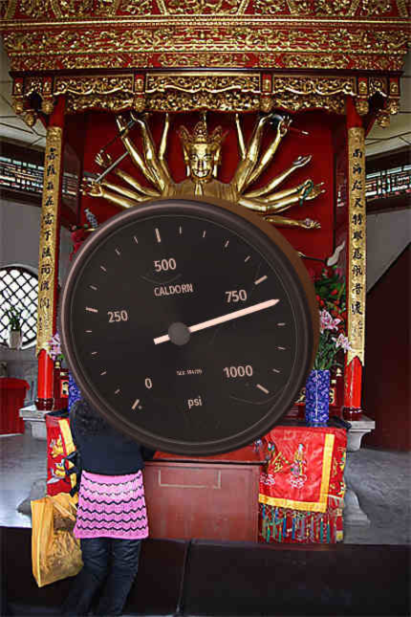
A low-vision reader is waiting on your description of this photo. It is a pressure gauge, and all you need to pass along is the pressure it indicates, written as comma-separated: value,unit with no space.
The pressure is 800,psi
